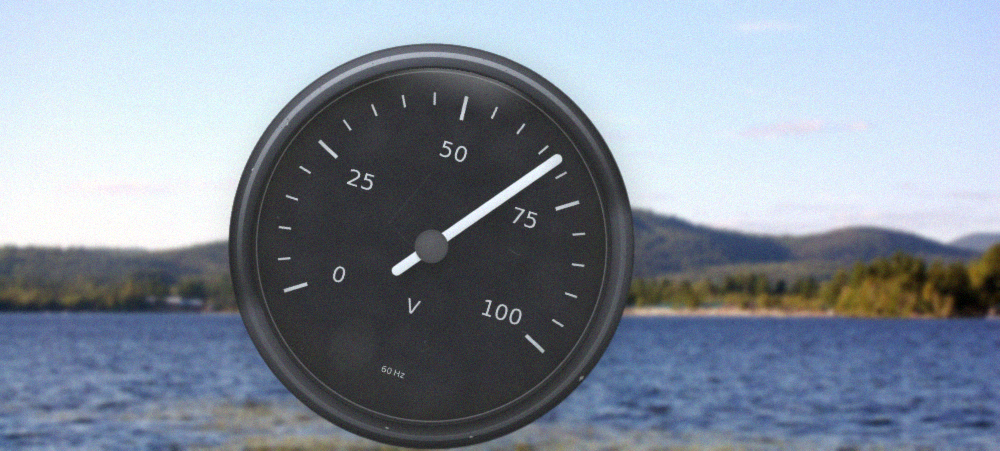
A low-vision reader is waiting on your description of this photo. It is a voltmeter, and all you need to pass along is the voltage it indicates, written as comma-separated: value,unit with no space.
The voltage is 67.5,V
